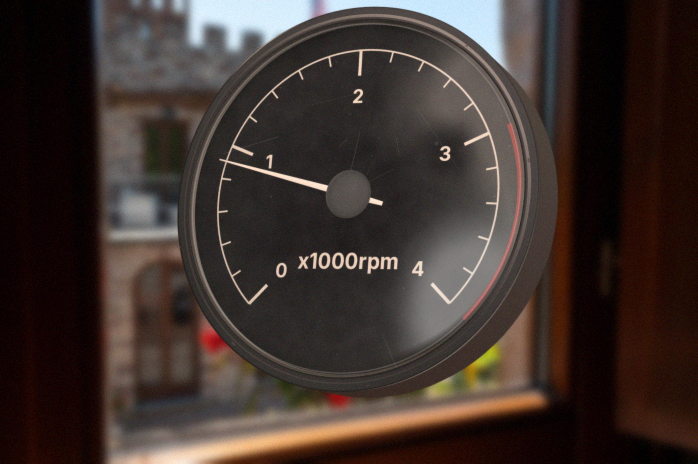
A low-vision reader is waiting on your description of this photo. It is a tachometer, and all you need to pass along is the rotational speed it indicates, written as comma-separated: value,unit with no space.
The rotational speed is 900,rpm
